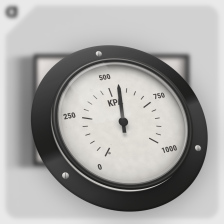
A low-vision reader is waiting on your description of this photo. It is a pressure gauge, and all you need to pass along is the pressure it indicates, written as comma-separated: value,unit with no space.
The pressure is 550,kPa
